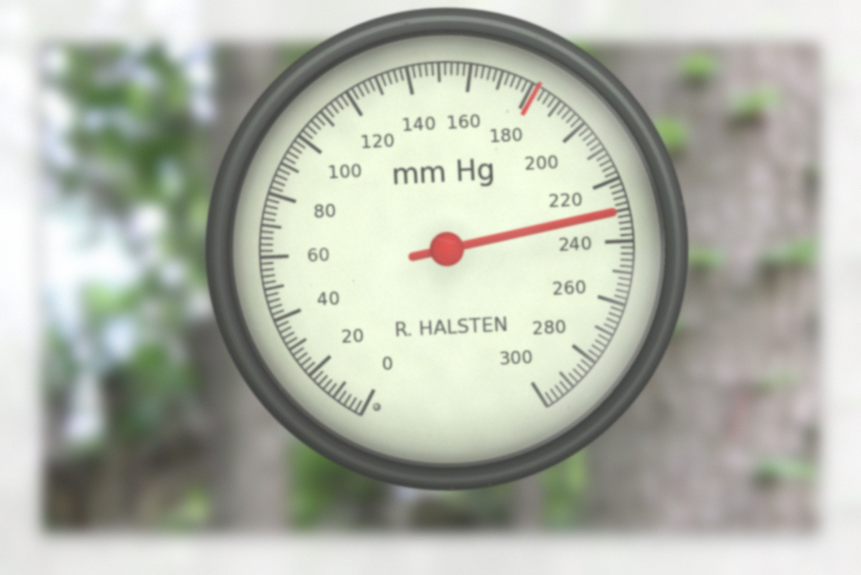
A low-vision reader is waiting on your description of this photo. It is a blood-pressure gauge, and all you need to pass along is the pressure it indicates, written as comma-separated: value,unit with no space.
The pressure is 230,mmHg
